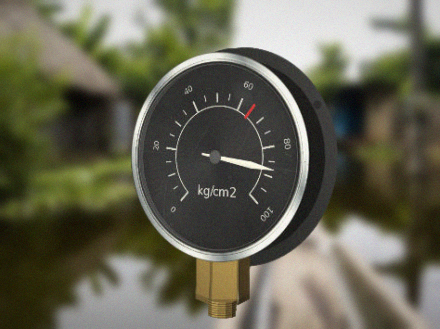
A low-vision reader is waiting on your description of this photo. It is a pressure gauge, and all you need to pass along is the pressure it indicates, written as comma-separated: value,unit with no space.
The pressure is 87.5,kg/cm²
